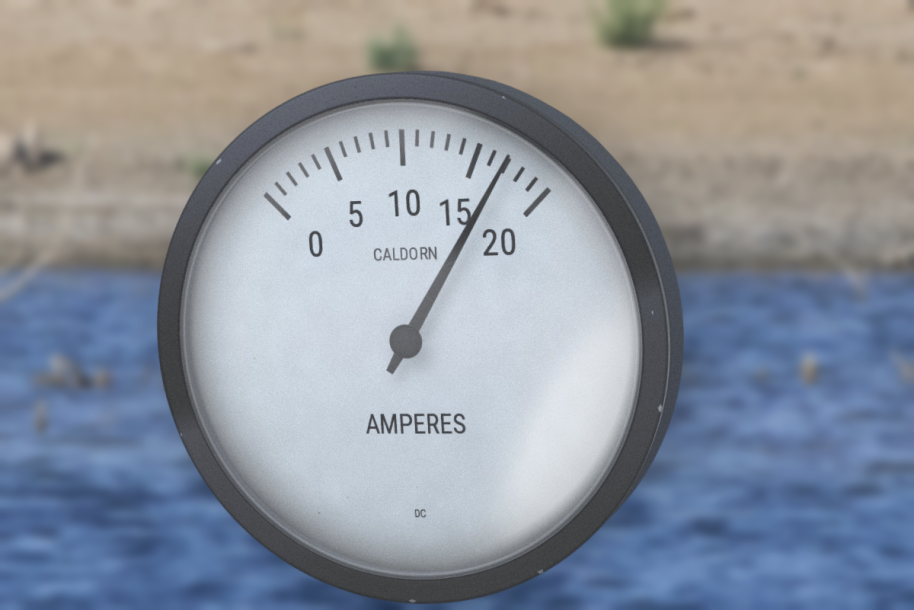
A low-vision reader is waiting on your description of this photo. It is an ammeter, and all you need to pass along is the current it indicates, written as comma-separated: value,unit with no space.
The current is 17,A
